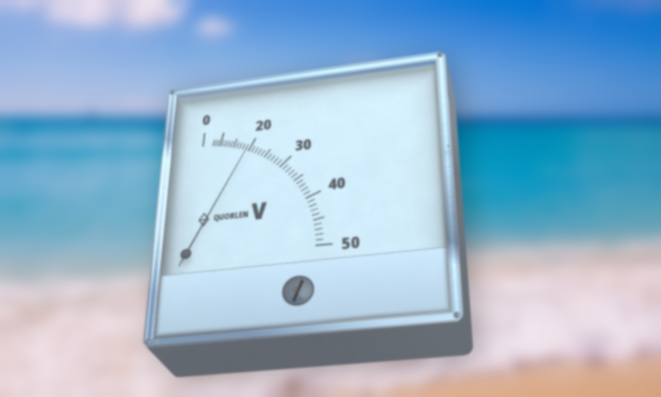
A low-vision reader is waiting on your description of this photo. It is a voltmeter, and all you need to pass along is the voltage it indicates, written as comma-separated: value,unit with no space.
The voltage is 20,V
